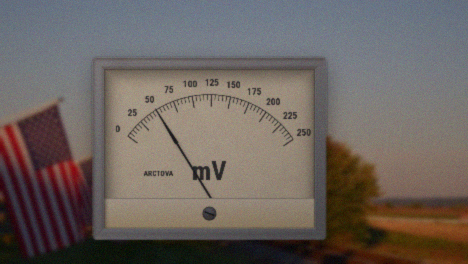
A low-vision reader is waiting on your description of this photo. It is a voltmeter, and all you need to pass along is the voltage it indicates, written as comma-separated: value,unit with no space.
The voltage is 50,mV
